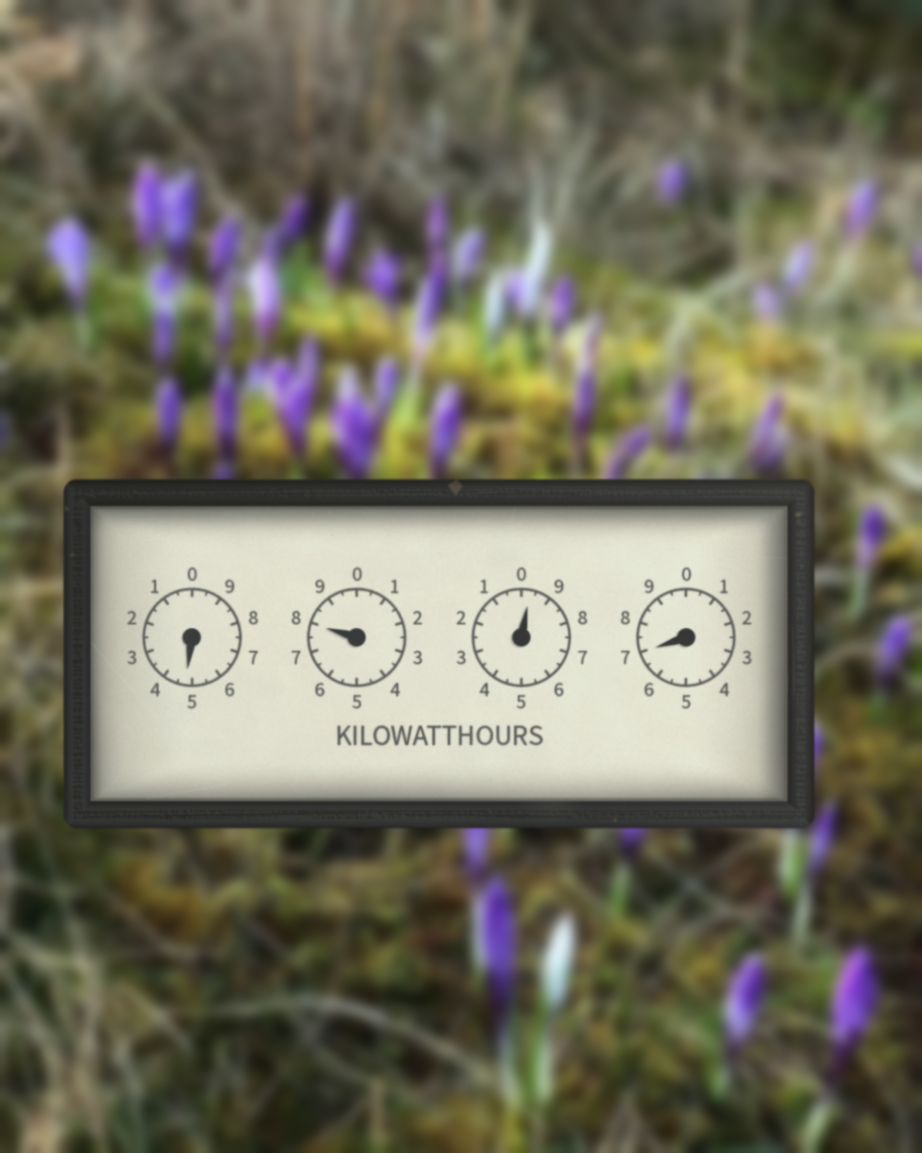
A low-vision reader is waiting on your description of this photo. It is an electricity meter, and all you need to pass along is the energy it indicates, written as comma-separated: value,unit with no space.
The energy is 4797,kWh
